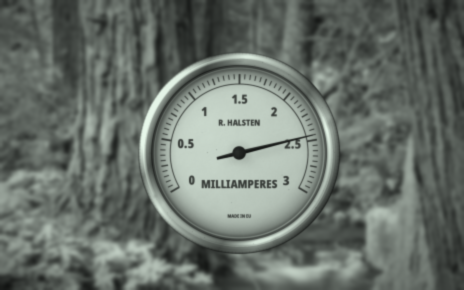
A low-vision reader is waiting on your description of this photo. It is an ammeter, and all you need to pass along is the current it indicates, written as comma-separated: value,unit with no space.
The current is 2.45,mA
